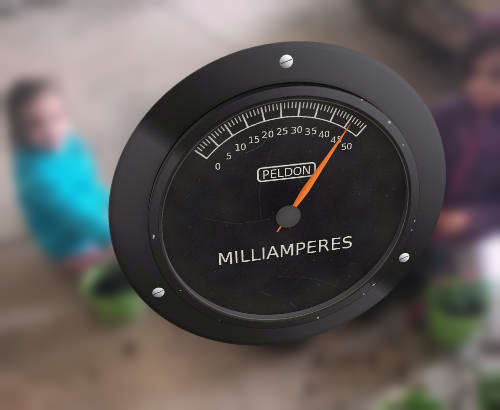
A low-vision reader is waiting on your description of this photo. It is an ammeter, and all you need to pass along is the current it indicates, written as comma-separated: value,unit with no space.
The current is 45,mA
